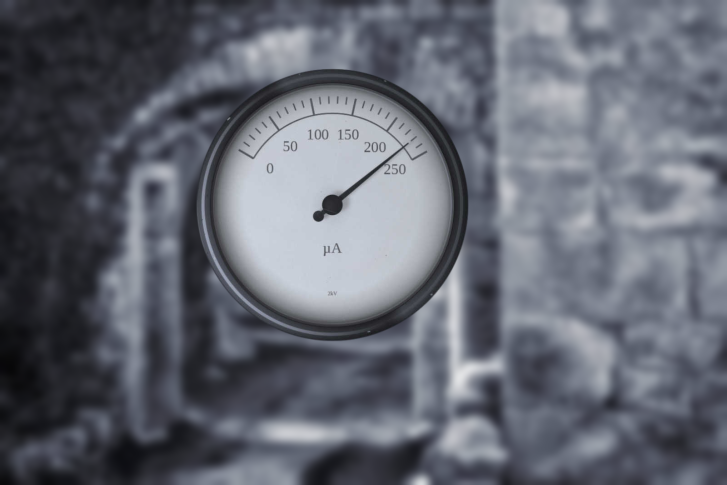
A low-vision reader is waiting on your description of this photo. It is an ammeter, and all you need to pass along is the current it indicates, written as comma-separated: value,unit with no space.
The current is 230,µA
